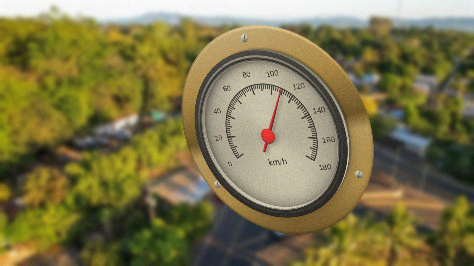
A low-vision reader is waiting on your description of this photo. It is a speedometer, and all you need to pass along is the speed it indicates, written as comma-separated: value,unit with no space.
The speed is 110,km/h
